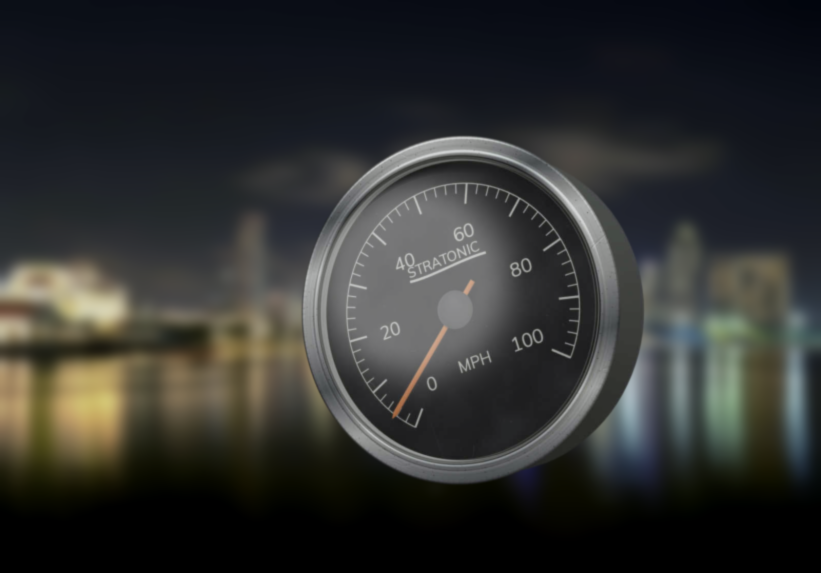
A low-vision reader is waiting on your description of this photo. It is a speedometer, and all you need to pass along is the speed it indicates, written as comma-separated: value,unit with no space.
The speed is 4,mph
